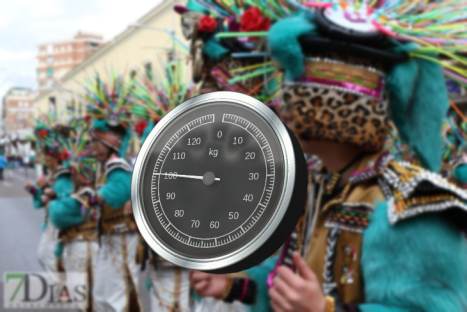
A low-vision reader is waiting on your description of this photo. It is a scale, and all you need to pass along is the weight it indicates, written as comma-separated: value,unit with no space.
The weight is 100,kg
